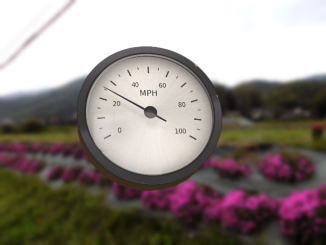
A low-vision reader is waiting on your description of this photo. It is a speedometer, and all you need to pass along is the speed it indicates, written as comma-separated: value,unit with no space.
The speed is 25,mph
